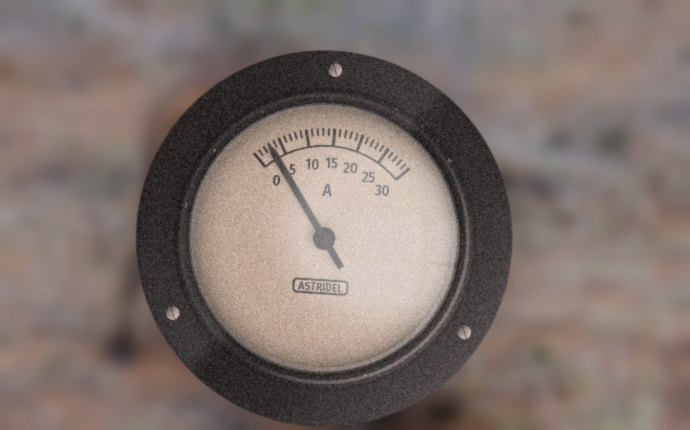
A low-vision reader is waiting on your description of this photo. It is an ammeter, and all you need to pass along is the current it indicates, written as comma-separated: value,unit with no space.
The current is 3,A
